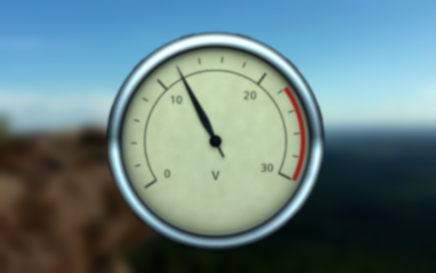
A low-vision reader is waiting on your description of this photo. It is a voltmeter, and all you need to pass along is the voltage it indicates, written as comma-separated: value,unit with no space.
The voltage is 12,V
